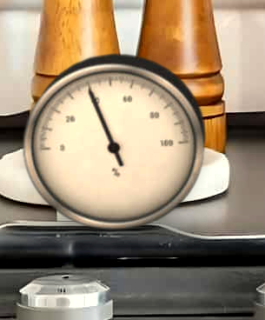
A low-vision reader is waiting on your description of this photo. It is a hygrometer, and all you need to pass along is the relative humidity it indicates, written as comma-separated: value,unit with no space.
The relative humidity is 40,%
